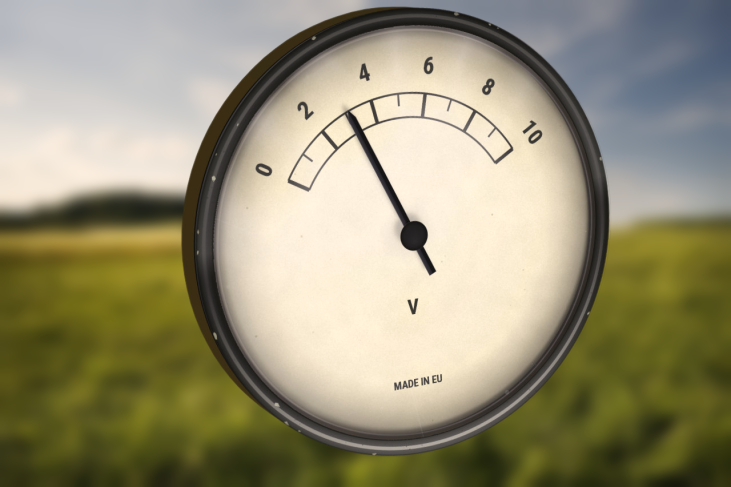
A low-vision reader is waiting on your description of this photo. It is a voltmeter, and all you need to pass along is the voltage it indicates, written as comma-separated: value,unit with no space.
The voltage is 3,V
